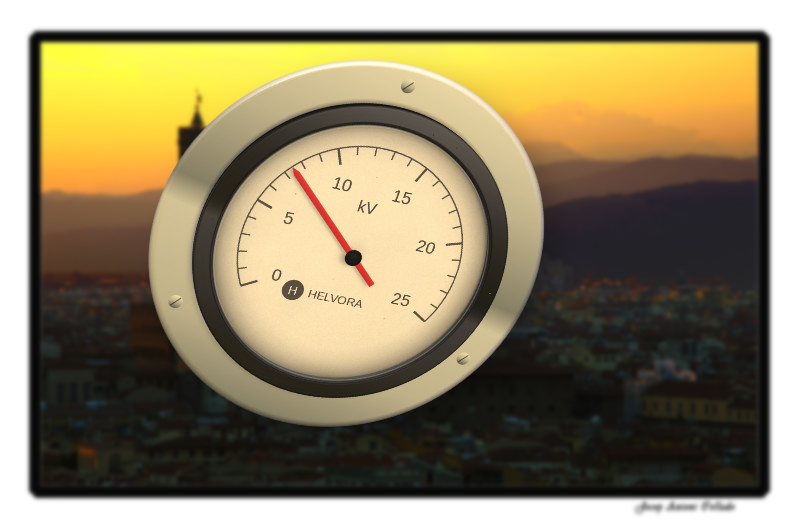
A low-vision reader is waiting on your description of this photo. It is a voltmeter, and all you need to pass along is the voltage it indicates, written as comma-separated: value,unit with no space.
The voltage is 7.5,kV
